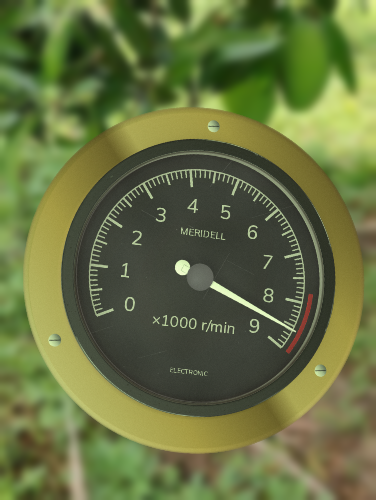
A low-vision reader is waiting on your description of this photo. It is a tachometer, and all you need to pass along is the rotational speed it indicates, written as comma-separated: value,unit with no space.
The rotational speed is 8600,rpm
